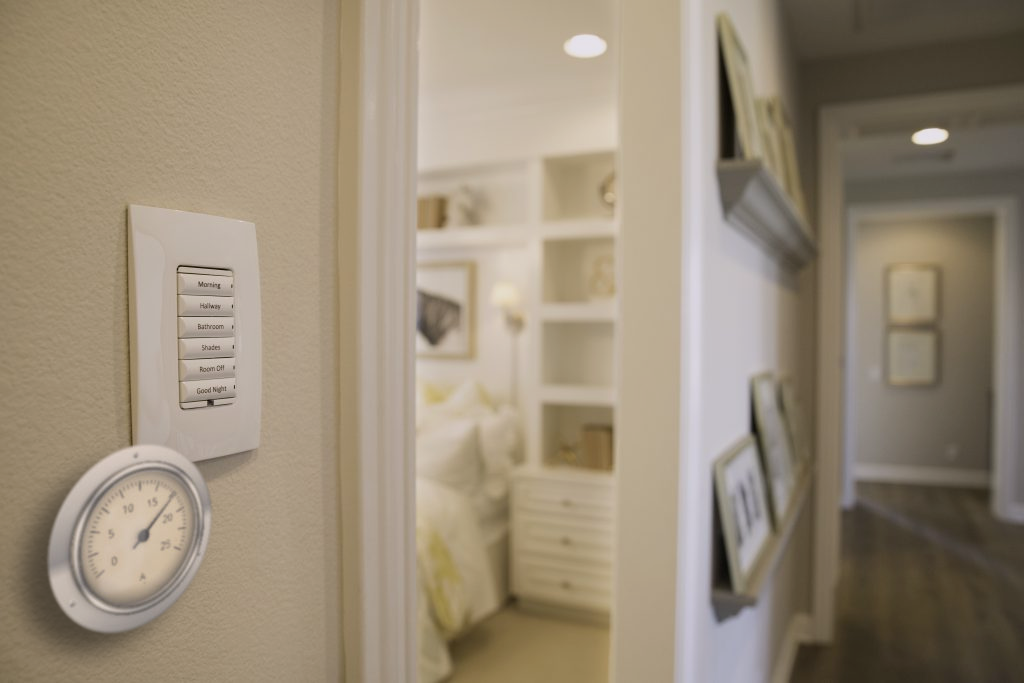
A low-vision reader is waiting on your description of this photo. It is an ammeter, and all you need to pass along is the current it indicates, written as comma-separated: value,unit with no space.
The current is 17.5,A
